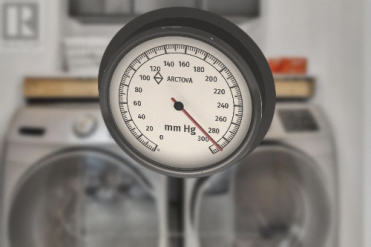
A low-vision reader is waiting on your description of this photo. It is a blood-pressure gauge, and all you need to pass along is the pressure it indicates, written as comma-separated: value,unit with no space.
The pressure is 290,mmHg
